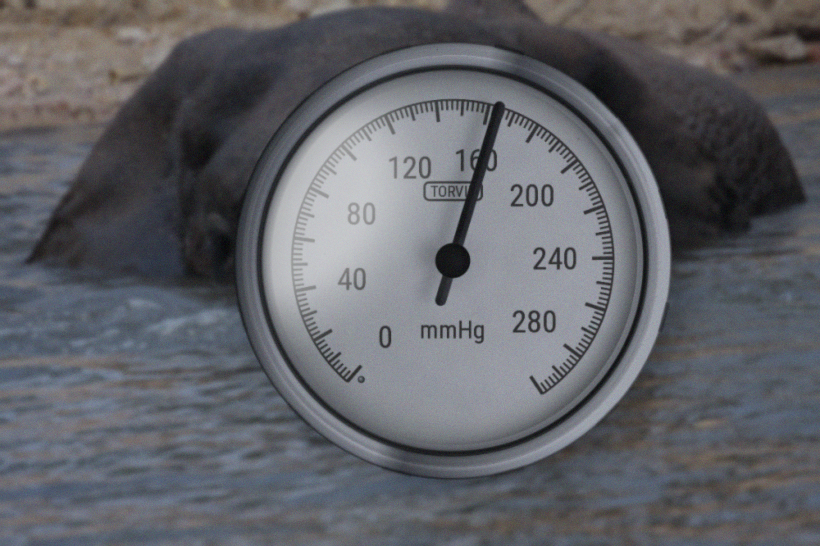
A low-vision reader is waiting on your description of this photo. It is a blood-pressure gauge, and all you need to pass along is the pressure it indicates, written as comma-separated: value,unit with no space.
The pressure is 164,mmHg
